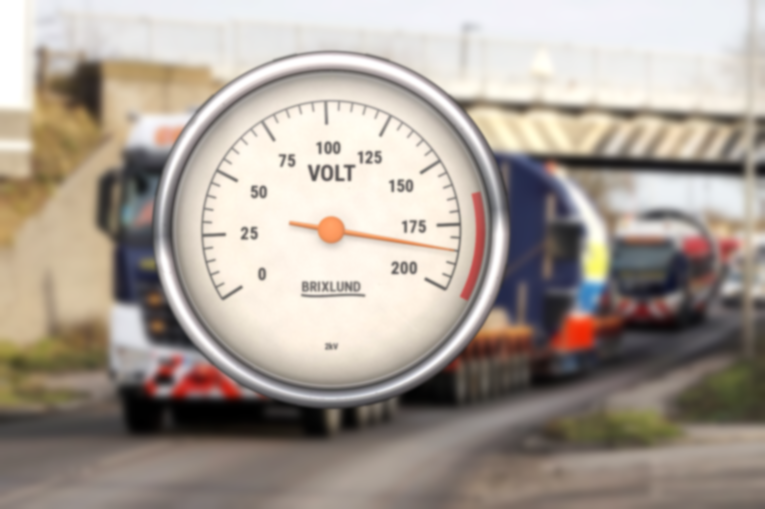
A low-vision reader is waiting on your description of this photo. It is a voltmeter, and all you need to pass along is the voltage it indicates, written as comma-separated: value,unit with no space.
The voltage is 185,V
